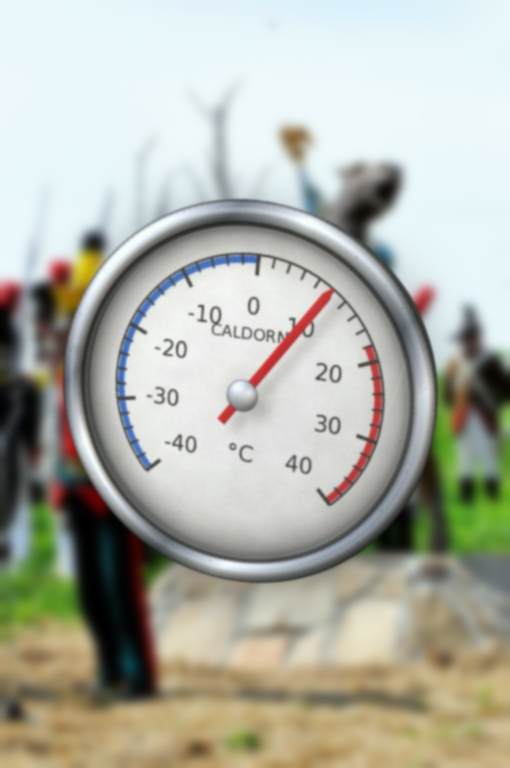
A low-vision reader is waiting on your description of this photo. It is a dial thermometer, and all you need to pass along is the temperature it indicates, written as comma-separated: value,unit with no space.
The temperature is 10,°C
